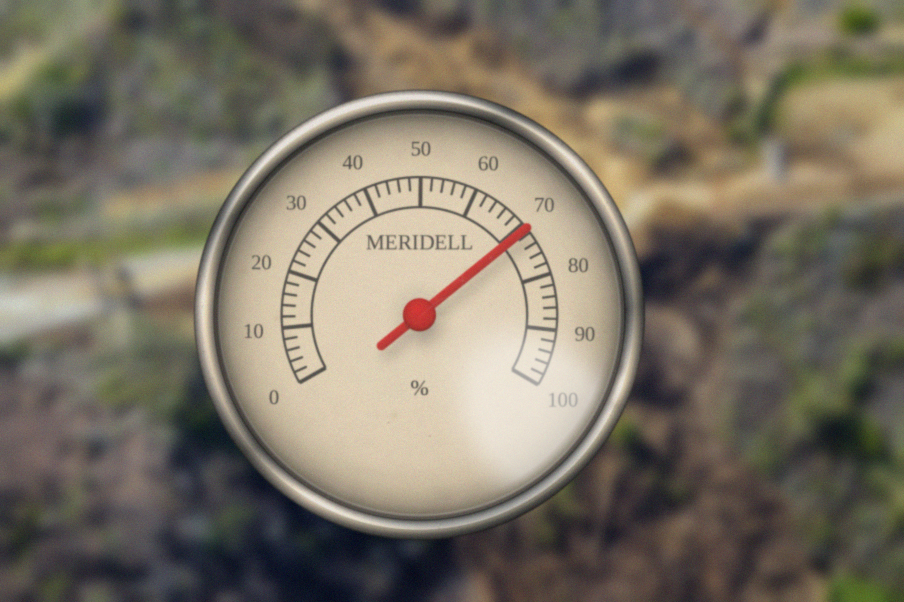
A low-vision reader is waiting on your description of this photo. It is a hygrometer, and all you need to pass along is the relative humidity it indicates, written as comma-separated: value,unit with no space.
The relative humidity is 71,%
